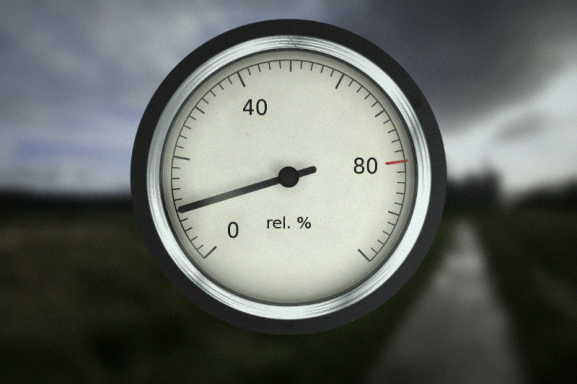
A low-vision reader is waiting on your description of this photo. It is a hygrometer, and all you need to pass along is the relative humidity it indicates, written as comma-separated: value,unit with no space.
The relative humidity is 10,%
